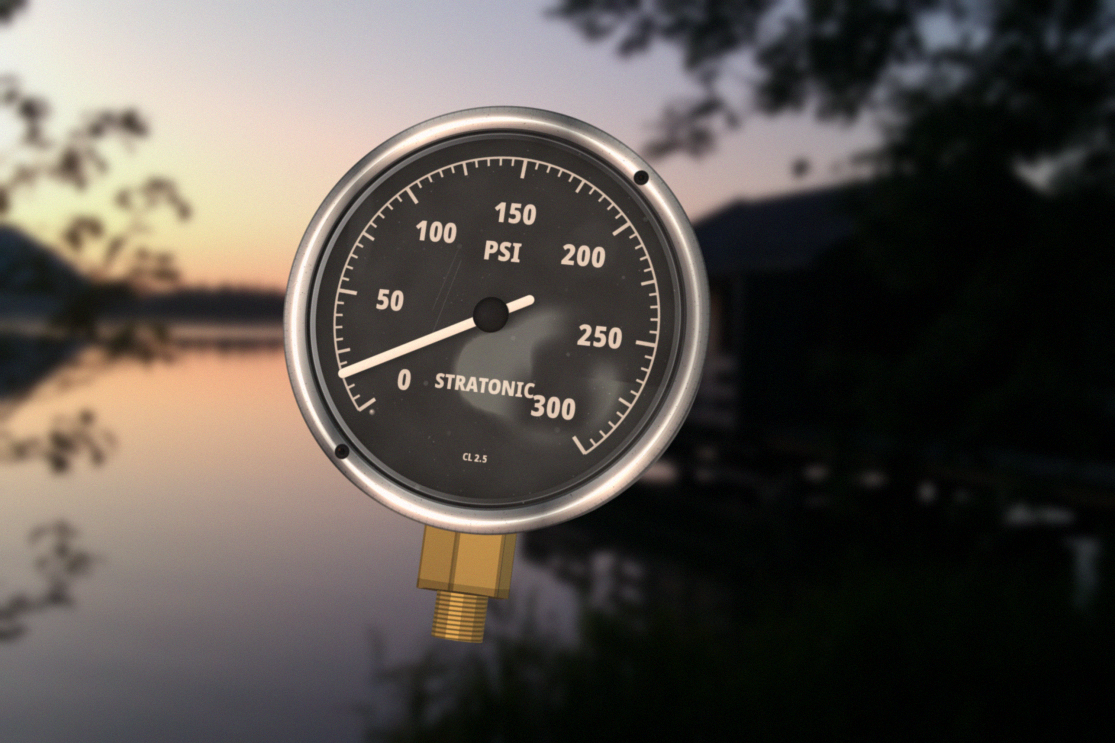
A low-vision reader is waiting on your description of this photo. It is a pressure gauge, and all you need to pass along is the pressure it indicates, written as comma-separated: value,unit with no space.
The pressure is 15,psi
